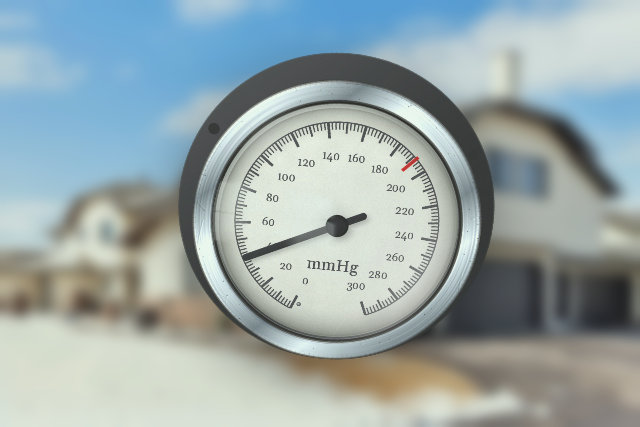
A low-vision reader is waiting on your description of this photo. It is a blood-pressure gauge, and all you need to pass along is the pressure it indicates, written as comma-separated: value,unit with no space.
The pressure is 40,mmHg
